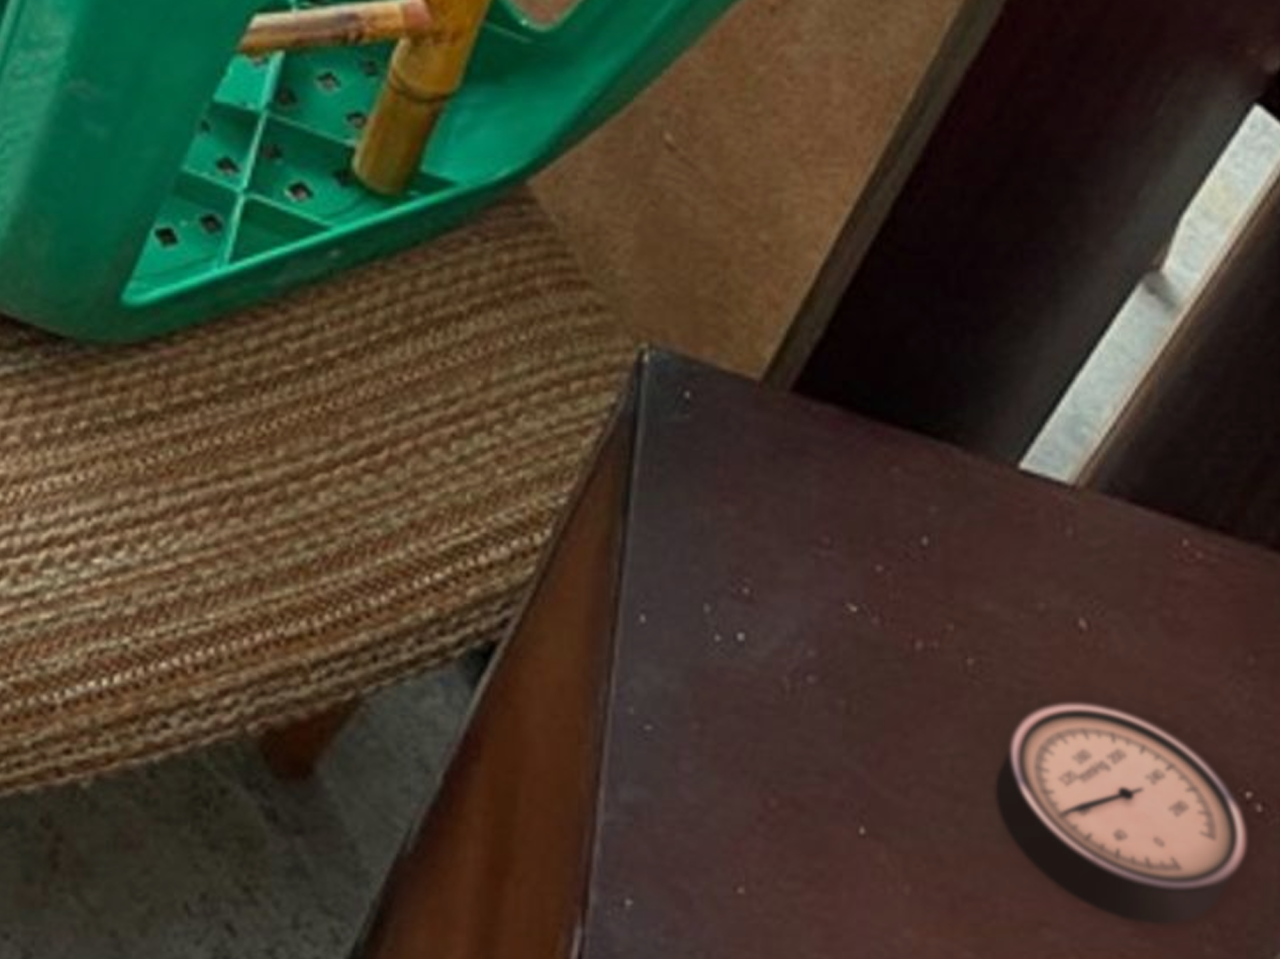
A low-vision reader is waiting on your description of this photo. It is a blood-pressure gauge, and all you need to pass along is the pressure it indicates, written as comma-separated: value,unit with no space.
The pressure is 80,mmHg
